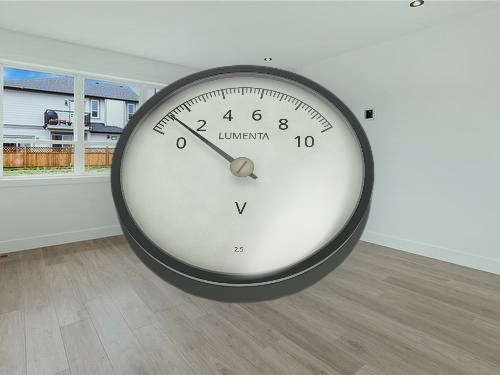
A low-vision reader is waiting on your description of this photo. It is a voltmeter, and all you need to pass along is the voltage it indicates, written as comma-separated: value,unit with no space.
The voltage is 1,V
